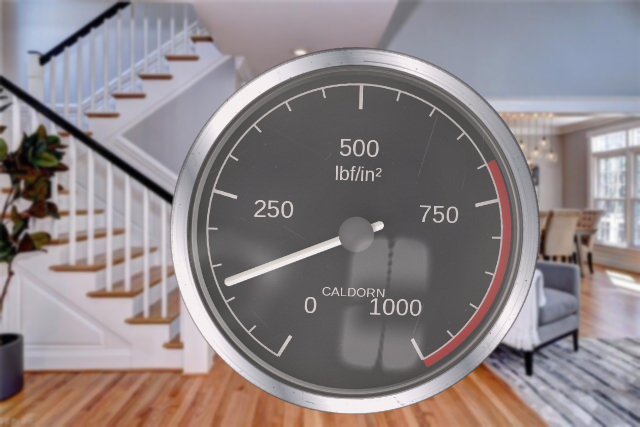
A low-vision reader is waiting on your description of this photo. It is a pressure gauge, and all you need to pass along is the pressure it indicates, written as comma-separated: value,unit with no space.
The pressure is 125,psi
